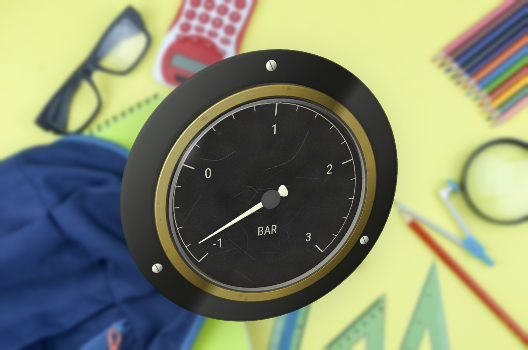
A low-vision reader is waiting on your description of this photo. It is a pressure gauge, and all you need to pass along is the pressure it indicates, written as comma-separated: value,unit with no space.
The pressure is -0.8,bar
